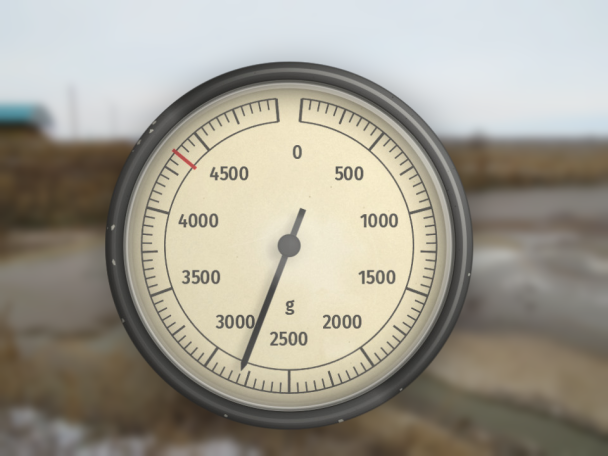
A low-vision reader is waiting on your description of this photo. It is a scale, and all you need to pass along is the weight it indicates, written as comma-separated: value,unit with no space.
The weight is 2800,g
